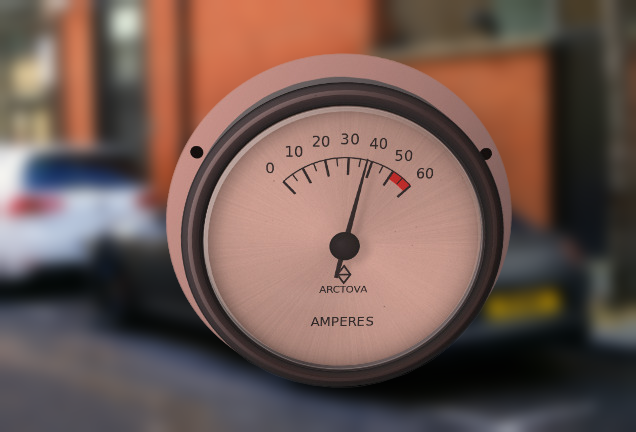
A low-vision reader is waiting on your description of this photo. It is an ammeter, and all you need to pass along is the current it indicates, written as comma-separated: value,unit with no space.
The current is 37.5,A
